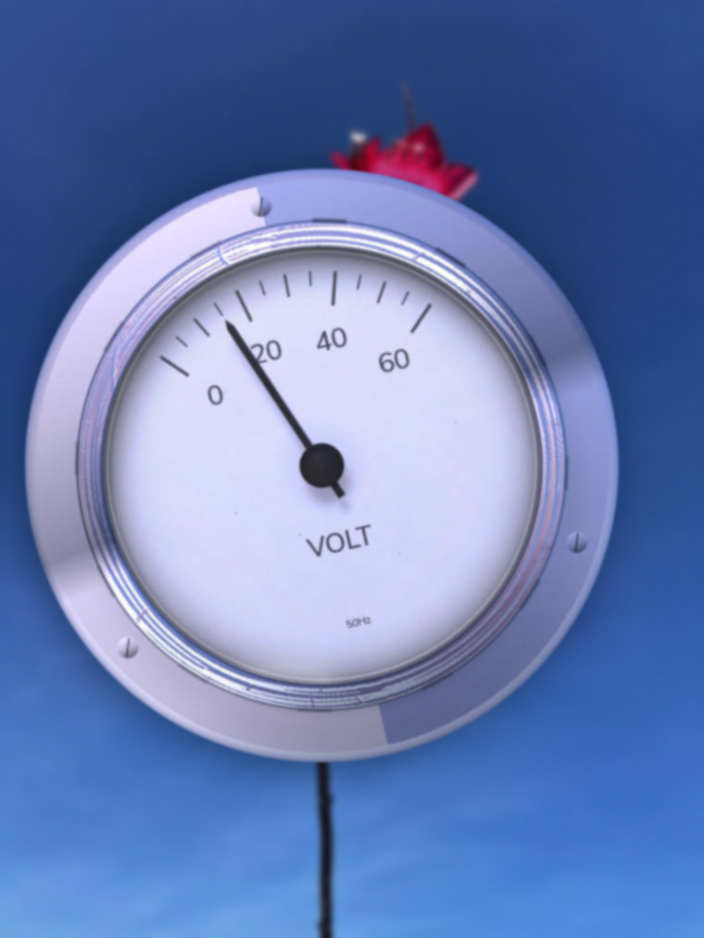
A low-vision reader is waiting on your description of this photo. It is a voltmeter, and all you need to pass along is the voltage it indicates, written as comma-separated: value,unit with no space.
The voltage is 15,V
